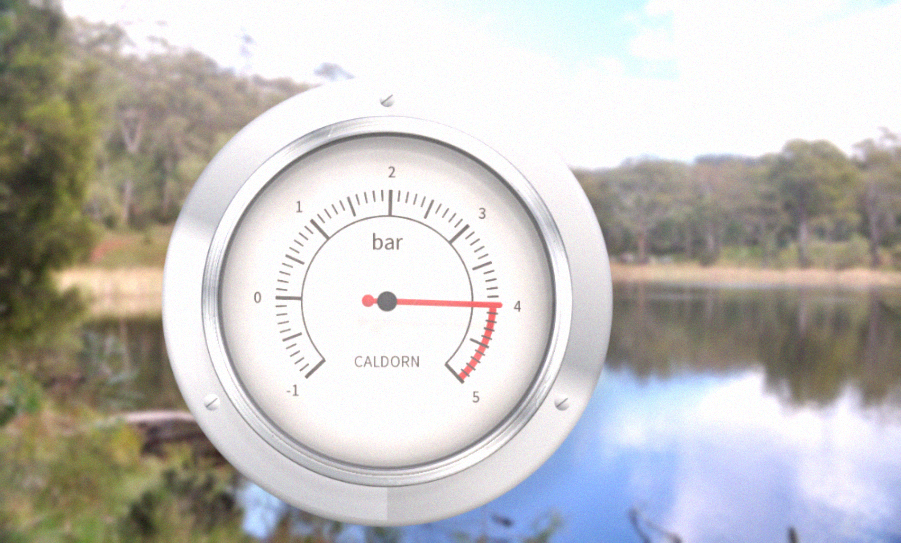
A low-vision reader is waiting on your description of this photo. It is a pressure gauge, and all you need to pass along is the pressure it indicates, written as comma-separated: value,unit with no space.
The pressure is 4,bar
